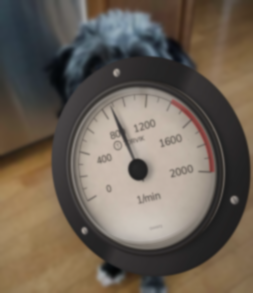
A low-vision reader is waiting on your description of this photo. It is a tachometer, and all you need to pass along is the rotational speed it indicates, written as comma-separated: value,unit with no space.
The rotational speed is 900,rpm
